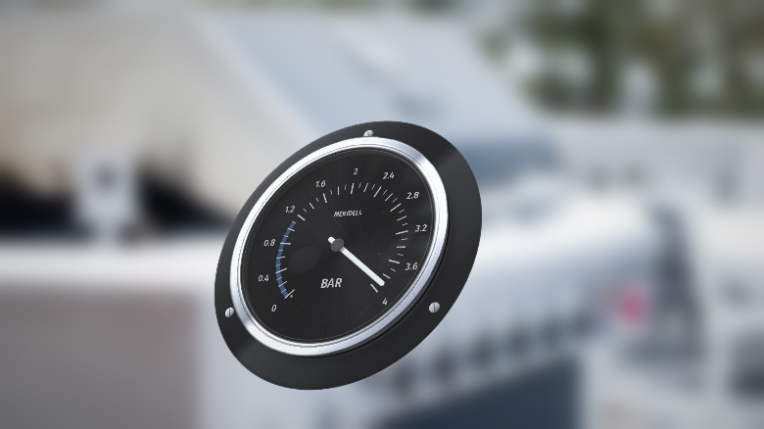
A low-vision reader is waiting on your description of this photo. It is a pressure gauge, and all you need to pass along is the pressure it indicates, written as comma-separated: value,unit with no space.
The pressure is 3.9,bar
